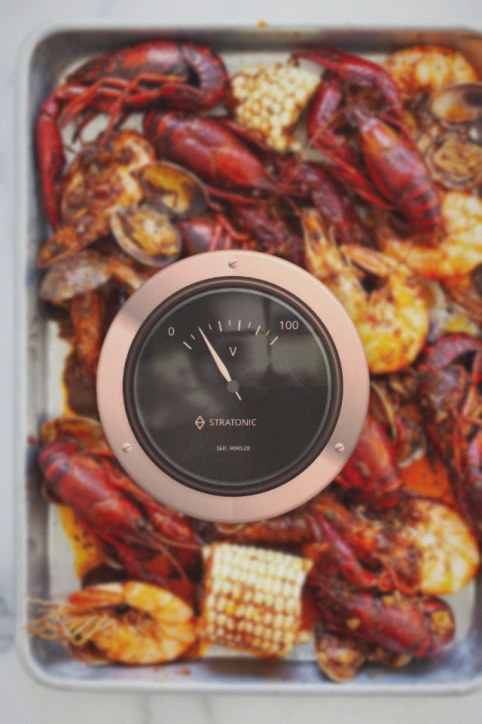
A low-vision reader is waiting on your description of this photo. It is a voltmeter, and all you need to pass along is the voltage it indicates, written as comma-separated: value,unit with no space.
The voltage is 20,V
